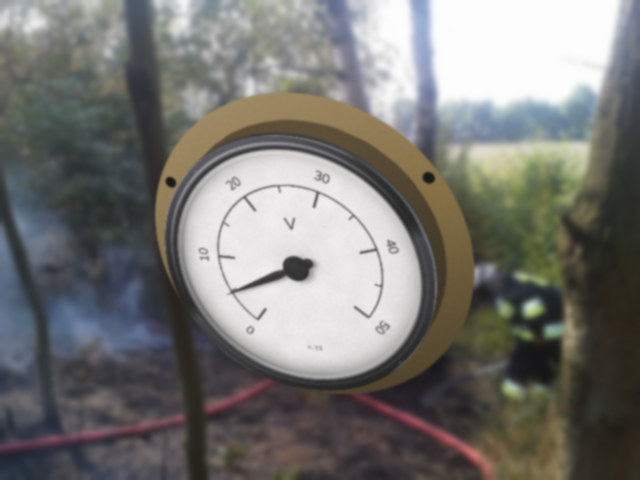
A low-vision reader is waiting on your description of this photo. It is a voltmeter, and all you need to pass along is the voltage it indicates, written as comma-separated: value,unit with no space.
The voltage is 5,V
